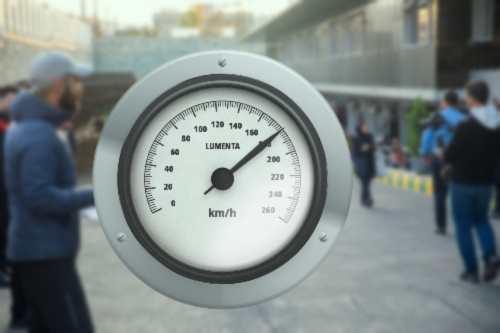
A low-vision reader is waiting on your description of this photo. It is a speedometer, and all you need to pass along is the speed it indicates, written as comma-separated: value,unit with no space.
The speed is 180,km/h
